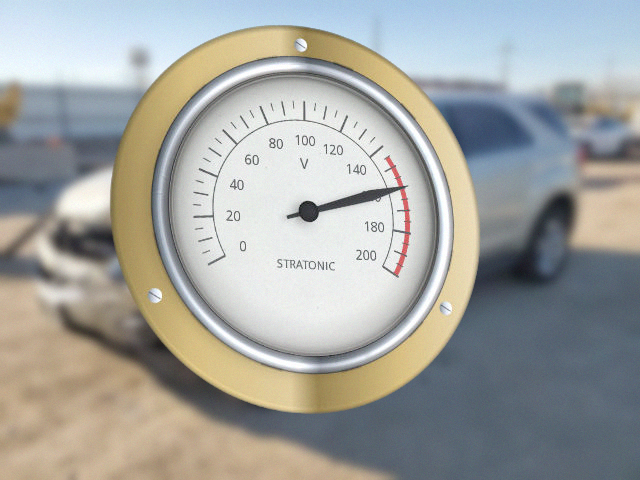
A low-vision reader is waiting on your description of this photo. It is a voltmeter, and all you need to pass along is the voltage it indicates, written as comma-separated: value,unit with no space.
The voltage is 160,V
